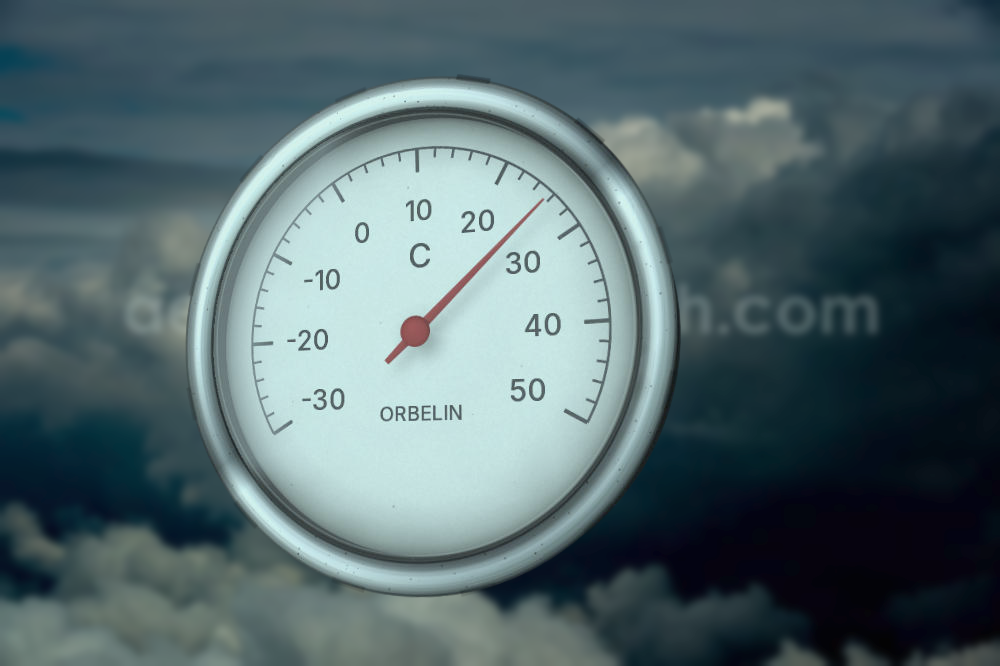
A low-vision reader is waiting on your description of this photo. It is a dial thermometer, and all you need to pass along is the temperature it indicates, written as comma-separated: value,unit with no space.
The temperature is 26,°C
